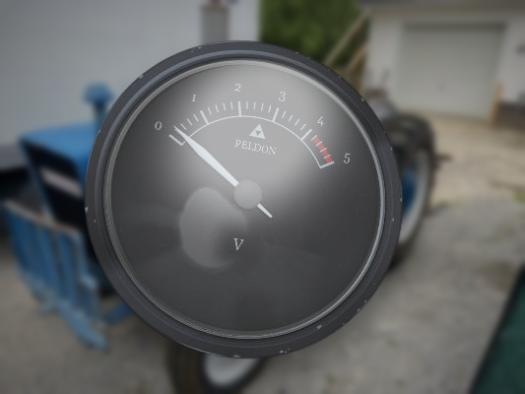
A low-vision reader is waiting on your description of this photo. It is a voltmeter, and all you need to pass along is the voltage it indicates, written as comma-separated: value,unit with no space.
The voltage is 0.2,V
